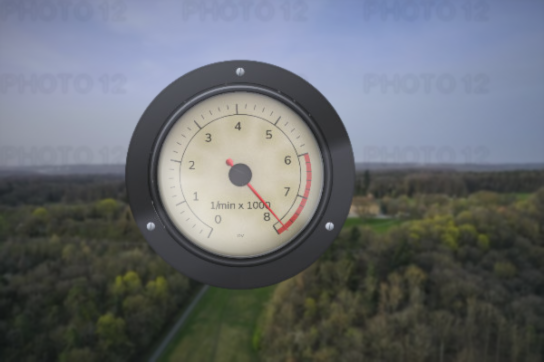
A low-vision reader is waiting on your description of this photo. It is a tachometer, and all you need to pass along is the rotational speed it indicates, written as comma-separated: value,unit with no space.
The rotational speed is 7800,rpm
